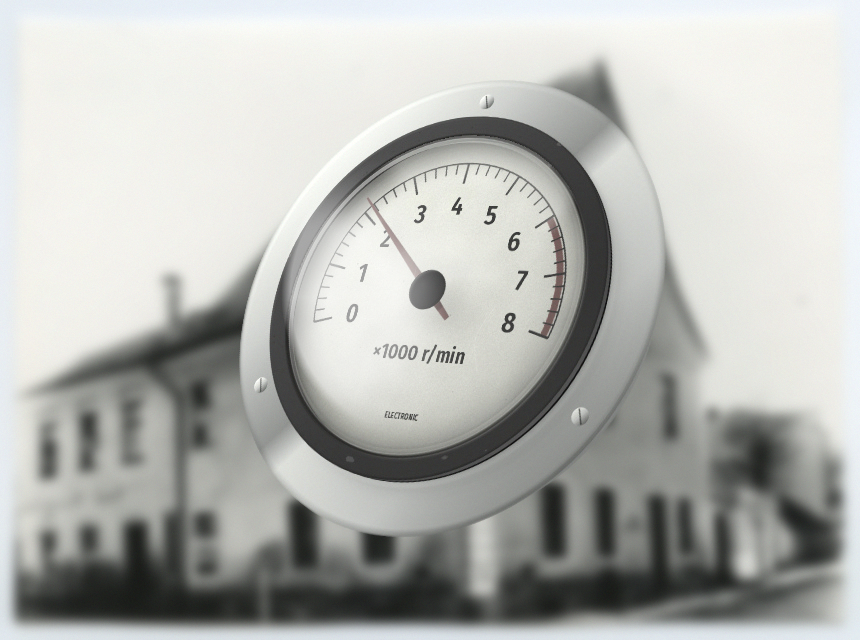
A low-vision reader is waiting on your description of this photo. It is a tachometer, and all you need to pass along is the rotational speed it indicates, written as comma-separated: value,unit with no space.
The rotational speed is 2200,rpm
